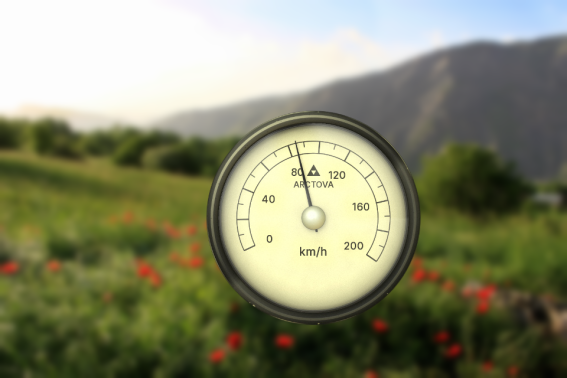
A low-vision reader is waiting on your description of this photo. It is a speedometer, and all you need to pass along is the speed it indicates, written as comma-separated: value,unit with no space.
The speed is 85,km/h
